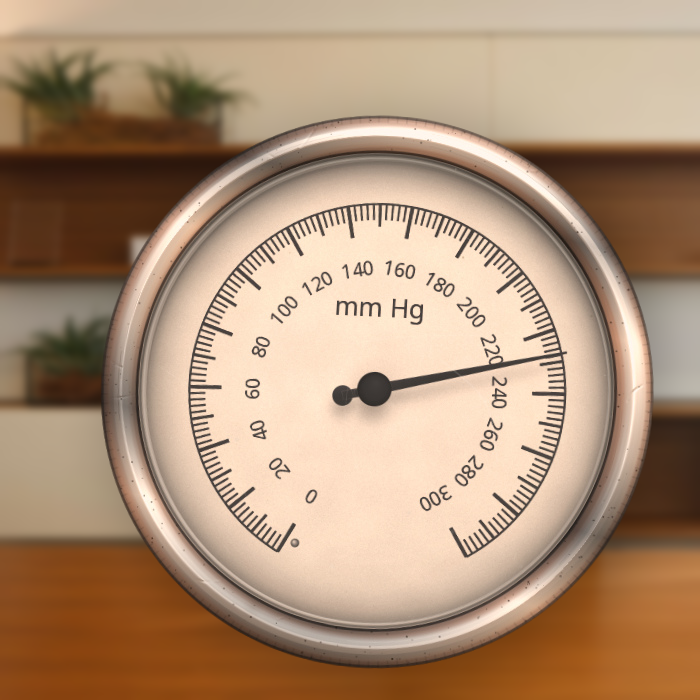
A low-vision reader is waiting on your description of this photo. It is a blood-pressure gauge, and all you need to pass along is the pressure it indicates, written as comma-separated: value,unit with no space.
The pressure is 228,mmHg
